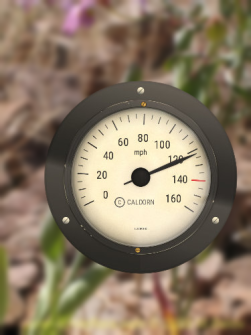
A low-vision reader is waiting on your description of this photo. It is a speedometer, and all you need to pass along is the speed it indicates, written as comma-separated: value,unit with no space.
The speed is 122.5,mph
